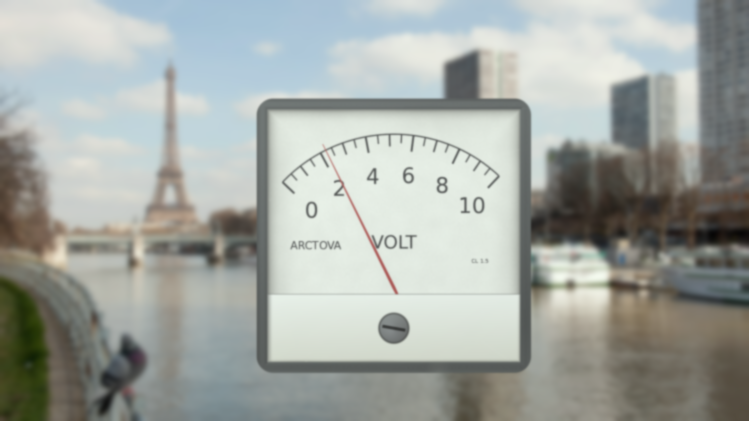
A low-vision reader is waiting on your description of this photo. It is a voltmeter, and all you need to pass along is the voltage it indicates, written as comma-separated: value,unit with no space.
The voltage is 2.25,V
